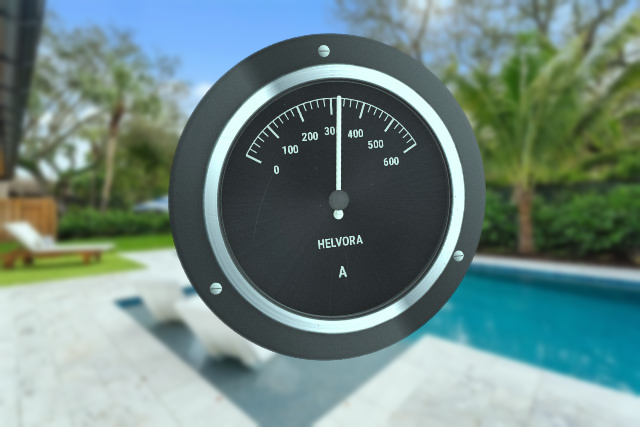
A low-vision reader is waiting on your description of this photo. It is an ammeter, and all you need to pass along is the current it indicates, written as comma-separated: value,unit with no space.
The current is 320,A
